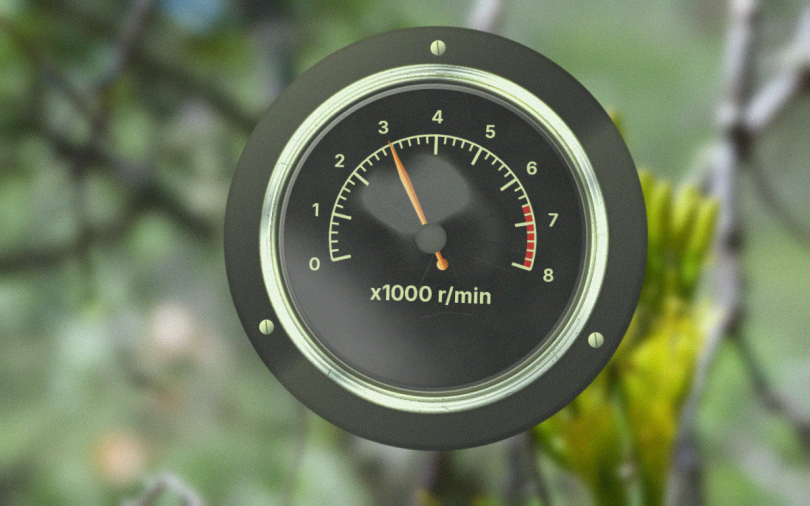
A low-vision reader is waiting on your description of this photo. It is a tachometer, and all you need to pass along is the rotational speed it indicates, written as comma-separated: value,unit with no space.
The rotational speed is 3000,rpm
